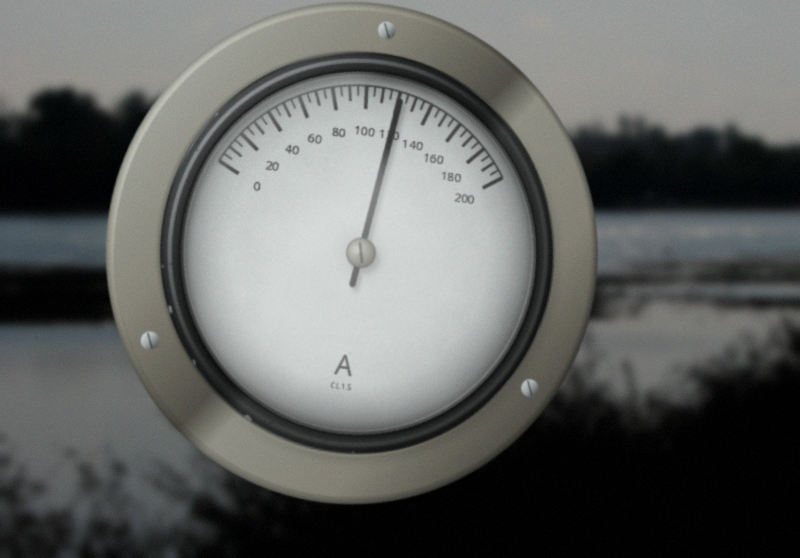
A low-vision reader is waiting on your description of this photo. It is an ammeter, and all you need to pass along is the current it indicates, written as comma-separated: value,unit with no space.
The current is 120,A
